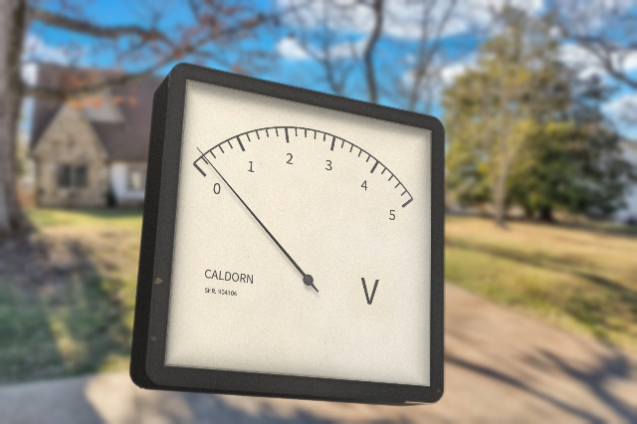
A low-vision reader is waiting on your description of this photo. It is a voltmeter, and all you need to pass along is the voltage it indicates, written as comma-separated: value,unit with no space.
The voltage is 0.2,V
